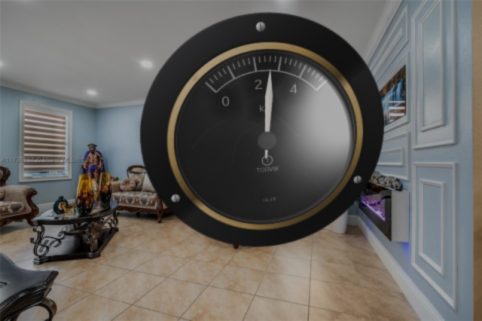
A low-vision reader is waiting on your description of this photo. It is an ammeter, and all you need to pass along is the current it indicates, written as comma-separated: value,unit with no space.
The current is 2.6,kA
